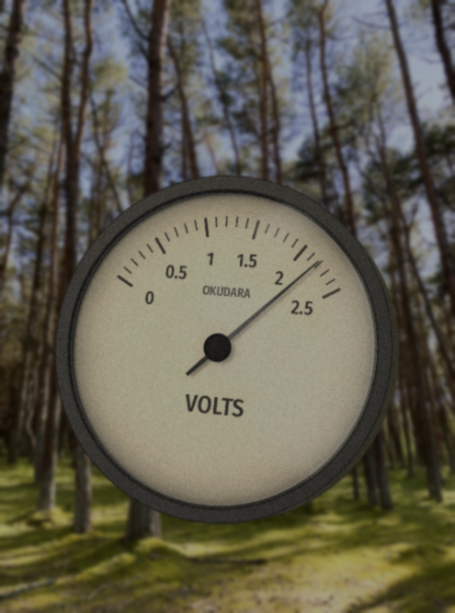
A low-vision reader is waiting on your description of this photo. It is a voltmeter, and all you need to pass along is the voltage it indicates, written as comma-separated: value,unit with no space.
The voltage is 2.2,V
